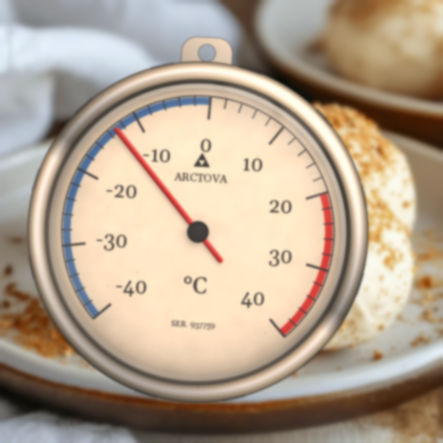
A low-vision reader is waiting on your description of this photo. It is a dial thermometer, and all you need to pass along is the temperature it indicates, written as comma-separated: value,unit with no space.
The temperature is -13,°C
